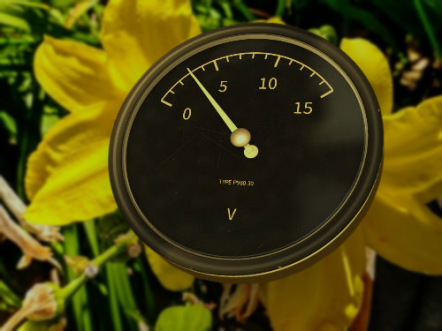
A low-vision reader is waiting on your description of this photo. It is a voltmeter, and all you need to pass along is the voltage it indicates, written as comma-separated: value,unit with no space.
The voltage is 3,V
